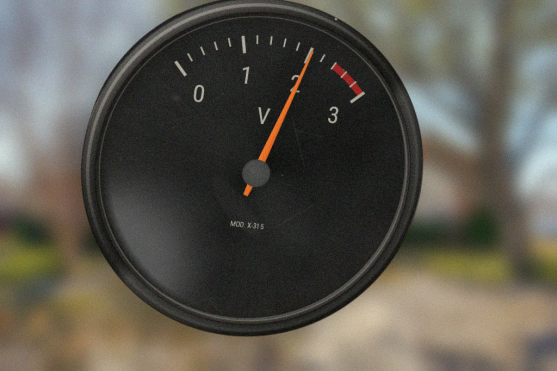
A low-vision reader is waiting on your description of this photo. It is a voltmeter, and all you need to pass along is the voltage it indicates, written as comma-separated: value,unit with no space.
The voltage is 2,V
